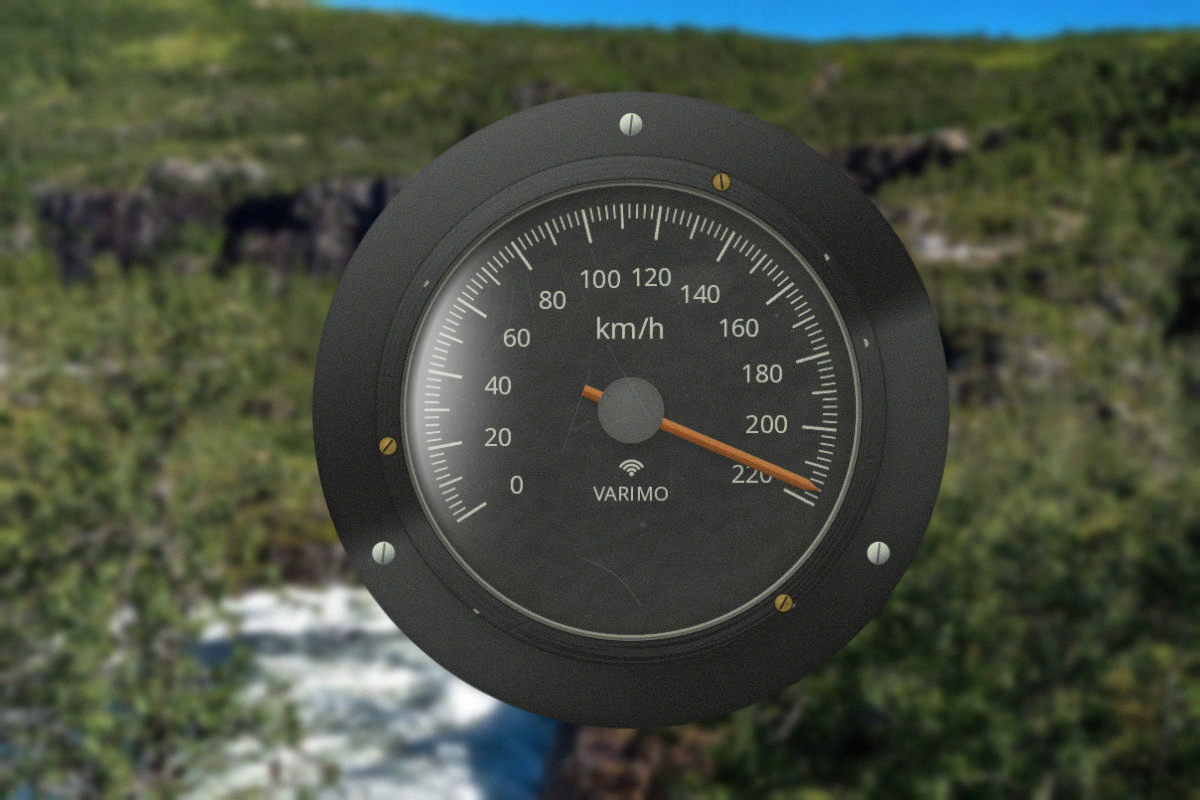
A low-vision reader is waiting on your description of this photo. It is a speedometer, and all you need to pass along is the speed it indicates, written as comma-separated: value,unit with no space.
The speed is 216,km/h
